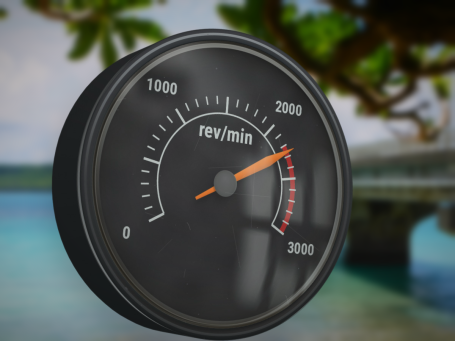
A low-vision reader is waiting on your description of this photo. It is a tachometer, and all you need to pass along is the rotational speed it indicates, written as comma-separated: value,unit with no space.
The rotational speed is 2250,rpm
